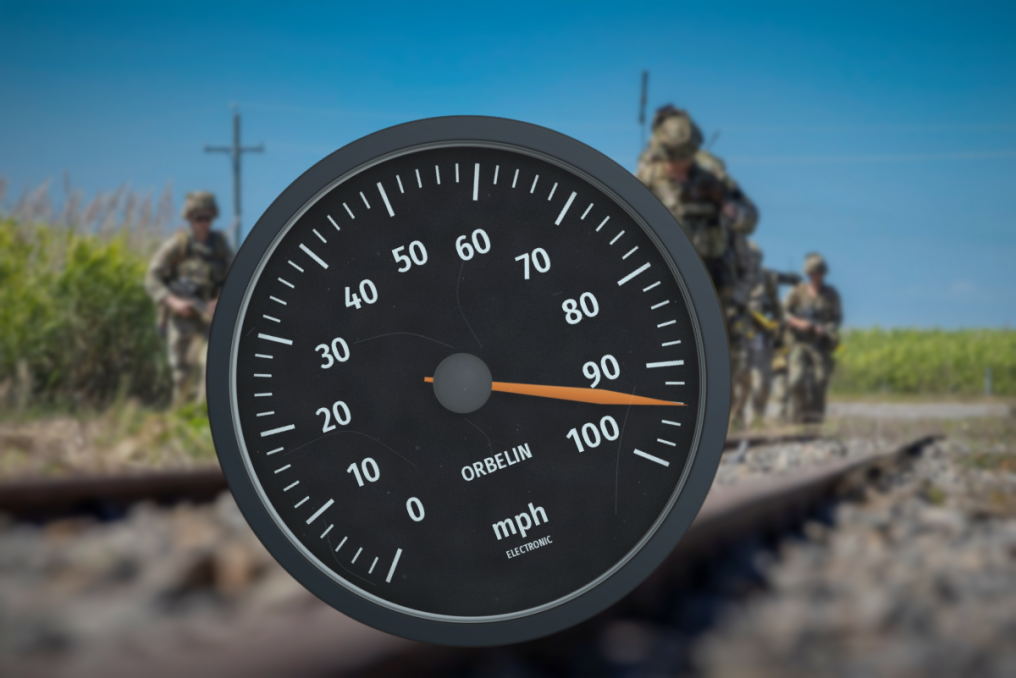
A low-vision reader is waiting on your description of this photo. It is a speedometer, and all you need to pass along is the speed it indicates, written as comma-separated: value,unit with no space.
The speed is 94,mph
